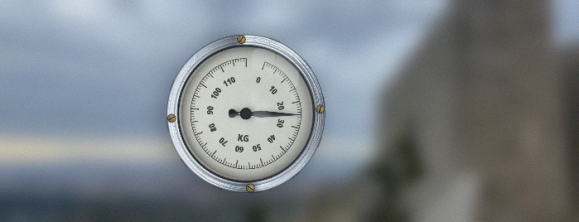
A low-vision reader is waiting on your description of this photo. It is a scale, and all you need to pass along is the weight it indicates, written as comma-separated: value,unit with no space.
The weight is 25,kg
